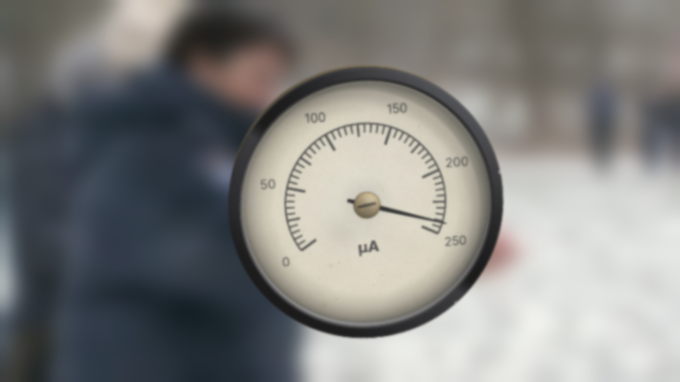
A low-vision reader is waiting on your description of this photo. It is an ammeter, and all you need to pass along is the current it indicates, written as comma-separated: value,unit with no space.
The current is 240,µA
